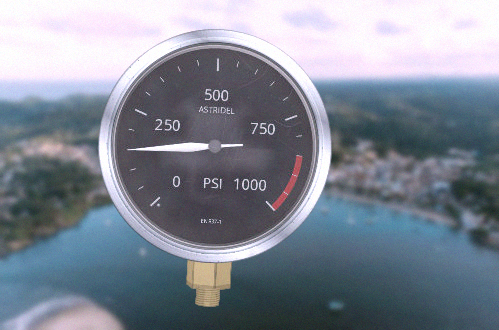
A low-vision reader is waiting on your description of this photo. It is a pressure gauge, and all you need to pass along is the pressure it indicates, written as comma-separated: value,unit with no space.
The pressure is 150,psi
